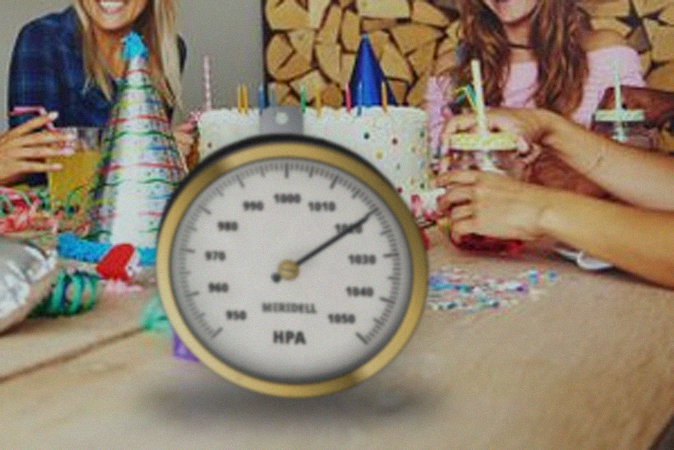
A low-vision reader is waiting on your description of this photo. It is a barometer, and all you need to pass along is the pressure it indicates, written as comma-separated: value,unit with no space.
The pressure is 1020,hPa
